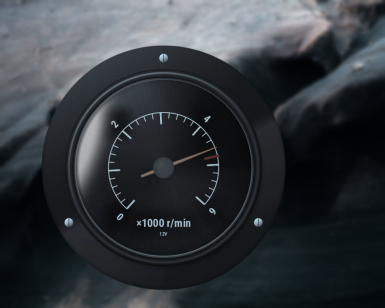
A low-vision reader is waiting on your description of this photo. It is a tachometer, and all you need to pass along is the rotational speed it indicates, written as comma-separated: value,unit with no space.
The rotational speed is 4600,rpm
